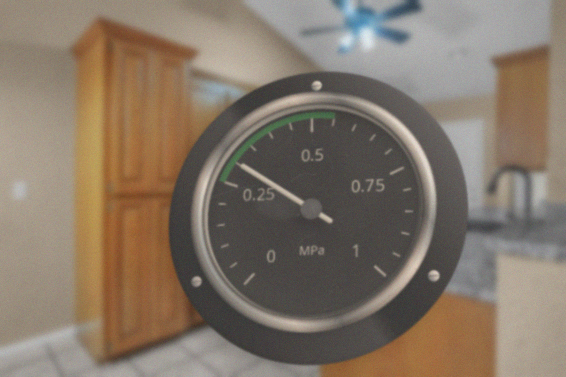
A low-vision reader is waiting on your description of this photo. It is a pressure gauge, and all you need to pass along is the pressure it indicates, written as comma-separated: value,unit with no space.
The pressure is 0.3,MPa
